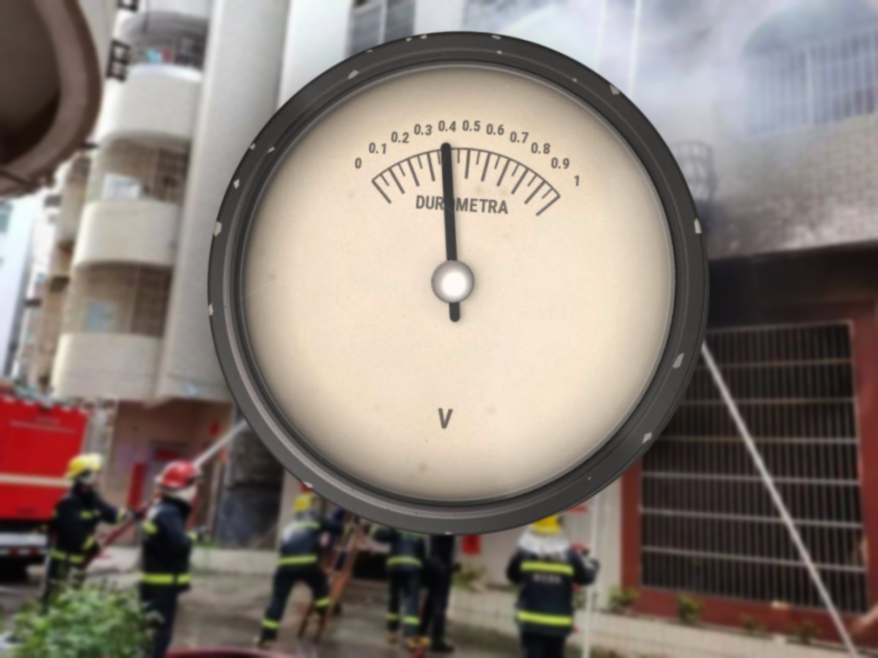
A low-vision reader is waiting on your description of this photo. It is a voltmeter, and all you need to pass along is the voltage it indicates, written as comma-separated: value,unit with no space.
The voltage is 0.4,V
